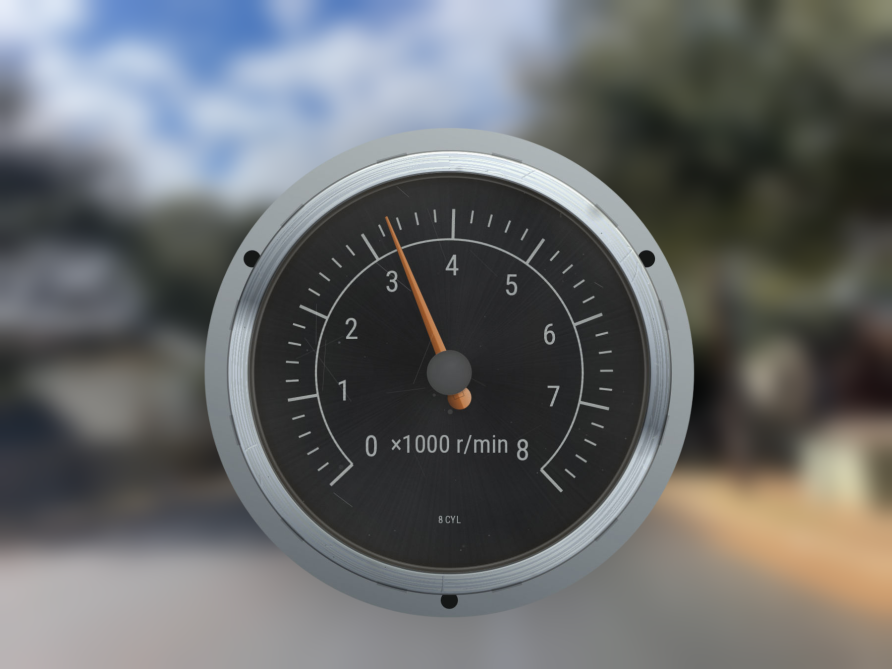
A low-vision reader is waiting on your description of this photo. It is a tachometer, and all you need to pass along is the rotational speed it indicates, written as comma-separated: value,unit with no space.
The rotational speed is 3300,rpm
